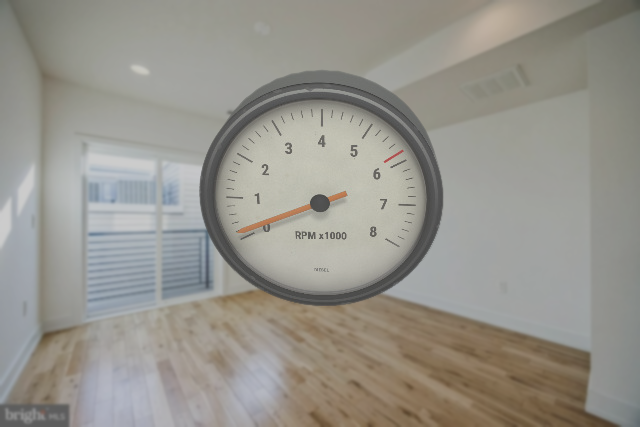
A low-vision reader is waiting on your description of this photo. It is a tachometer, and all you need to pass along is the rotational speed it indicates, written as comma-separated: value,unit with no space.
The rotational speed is 200,rpm
